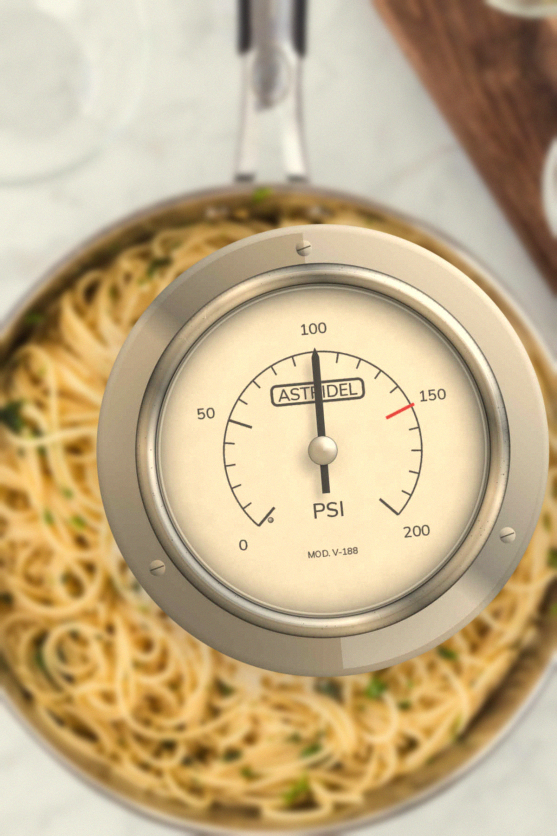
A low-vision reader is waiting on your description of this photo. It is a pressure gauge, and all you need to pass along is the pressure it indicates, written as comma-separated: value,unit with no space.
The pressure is 100,psi
